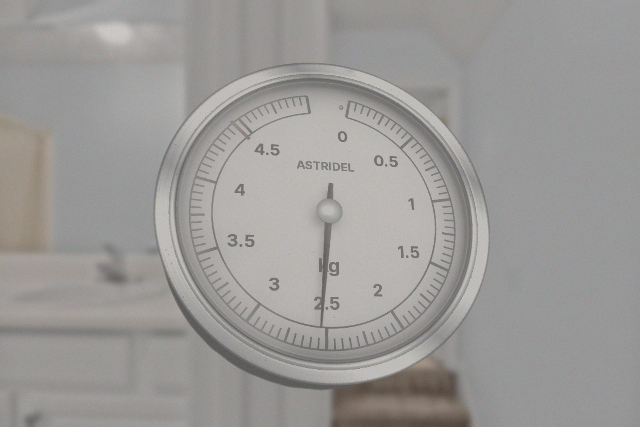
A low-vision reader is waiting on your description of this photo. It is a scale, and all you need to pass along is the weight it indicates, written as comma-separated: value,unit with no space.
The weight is 2.55,kg
